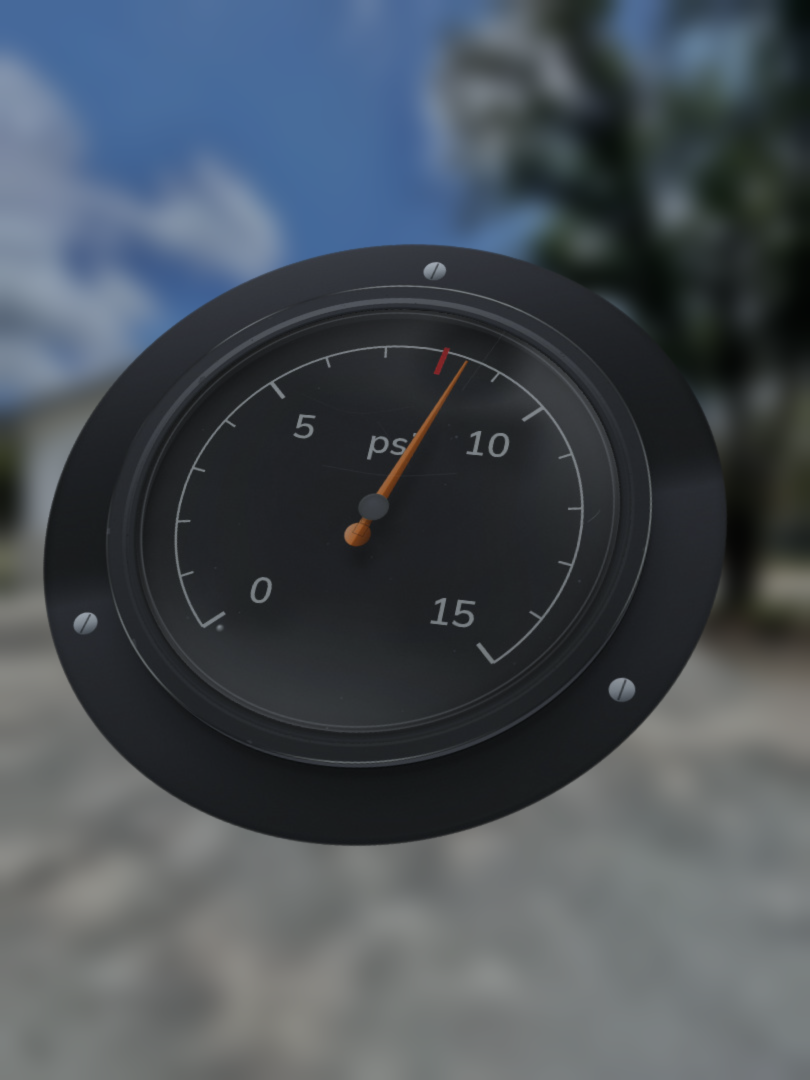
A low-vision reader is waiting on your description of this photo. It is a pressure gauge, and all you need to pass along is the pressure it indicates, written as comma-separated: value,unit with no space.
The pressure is 8.5,psi
